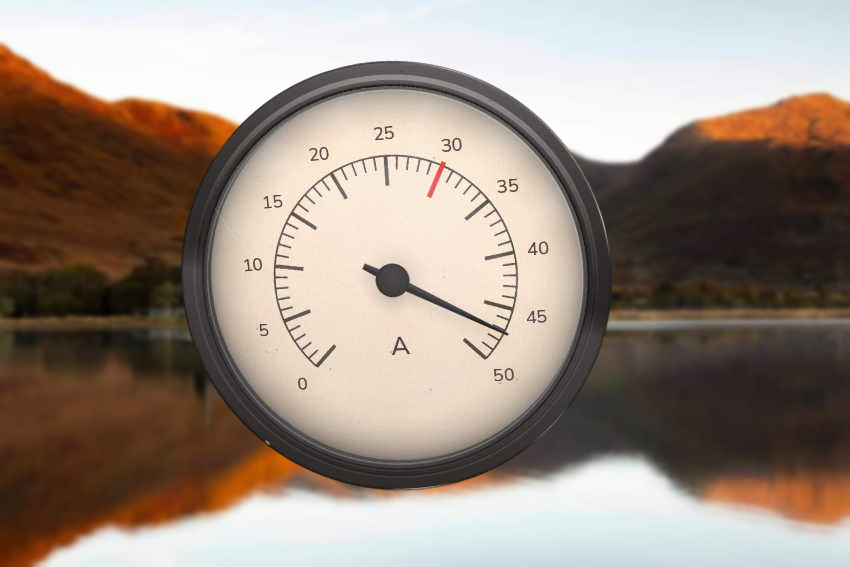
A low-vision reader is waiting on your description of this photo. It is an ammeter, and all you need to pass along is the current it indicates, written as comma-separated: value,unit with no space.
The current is 47,A
